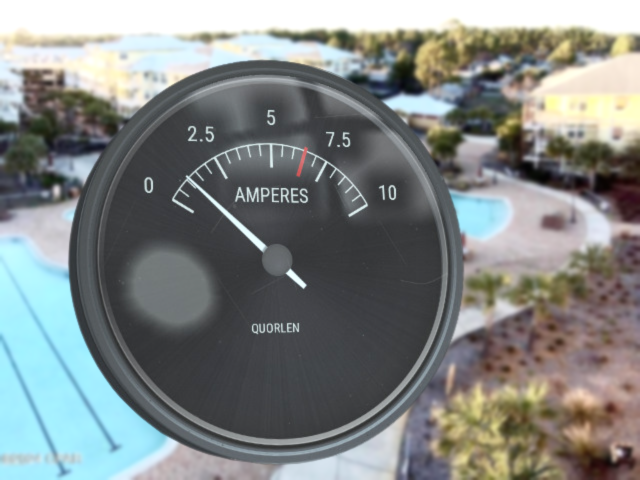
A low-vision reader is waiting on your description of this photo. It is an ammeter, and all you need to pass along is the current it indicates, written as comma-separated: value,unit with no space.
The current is 1,A
